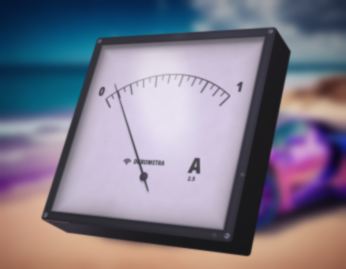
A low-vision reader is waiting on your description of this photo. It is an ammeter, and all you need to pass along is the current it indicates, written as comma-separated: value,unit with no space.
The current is 0.1,A
